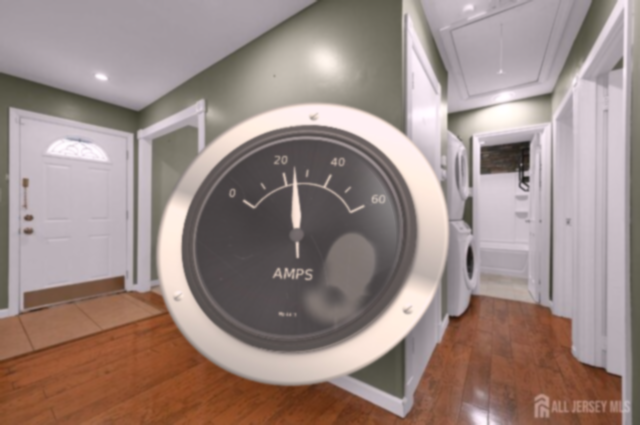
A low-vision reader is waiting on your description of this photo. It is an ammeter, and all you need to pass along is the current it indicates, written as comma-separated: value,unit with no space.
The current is 25,A
